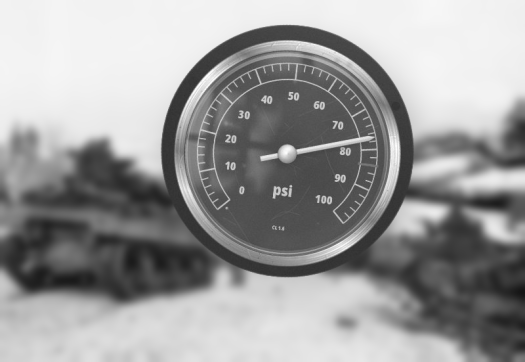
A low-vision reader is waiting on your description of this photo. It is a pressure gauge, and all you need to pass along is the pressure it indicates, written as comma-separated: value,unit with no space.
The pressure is 77,psi
